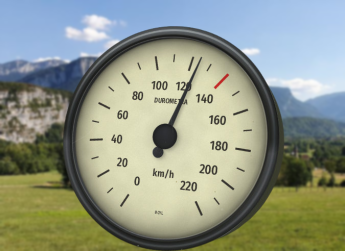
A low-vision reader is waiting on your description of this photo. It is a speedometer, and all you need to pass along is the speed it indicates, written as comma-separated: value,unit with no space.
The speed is 125,km/h
